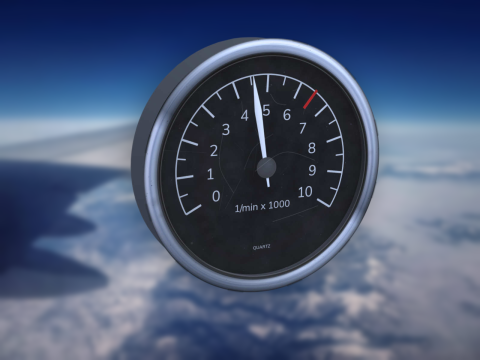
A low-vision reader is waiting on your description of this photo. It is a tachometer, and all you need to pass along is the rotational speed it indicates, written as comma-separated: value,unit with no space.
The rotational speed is 4500,rpm
